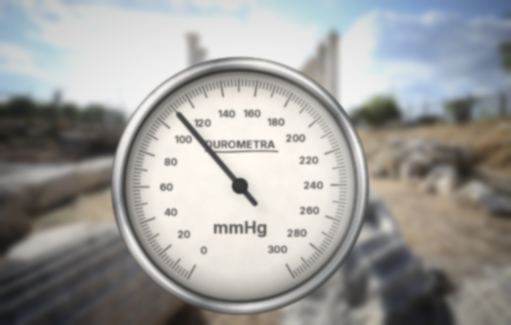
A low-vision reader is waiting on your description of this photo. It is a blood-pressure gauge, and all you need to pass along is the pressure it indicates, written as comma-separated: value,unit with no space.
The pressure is 110,mmHg
